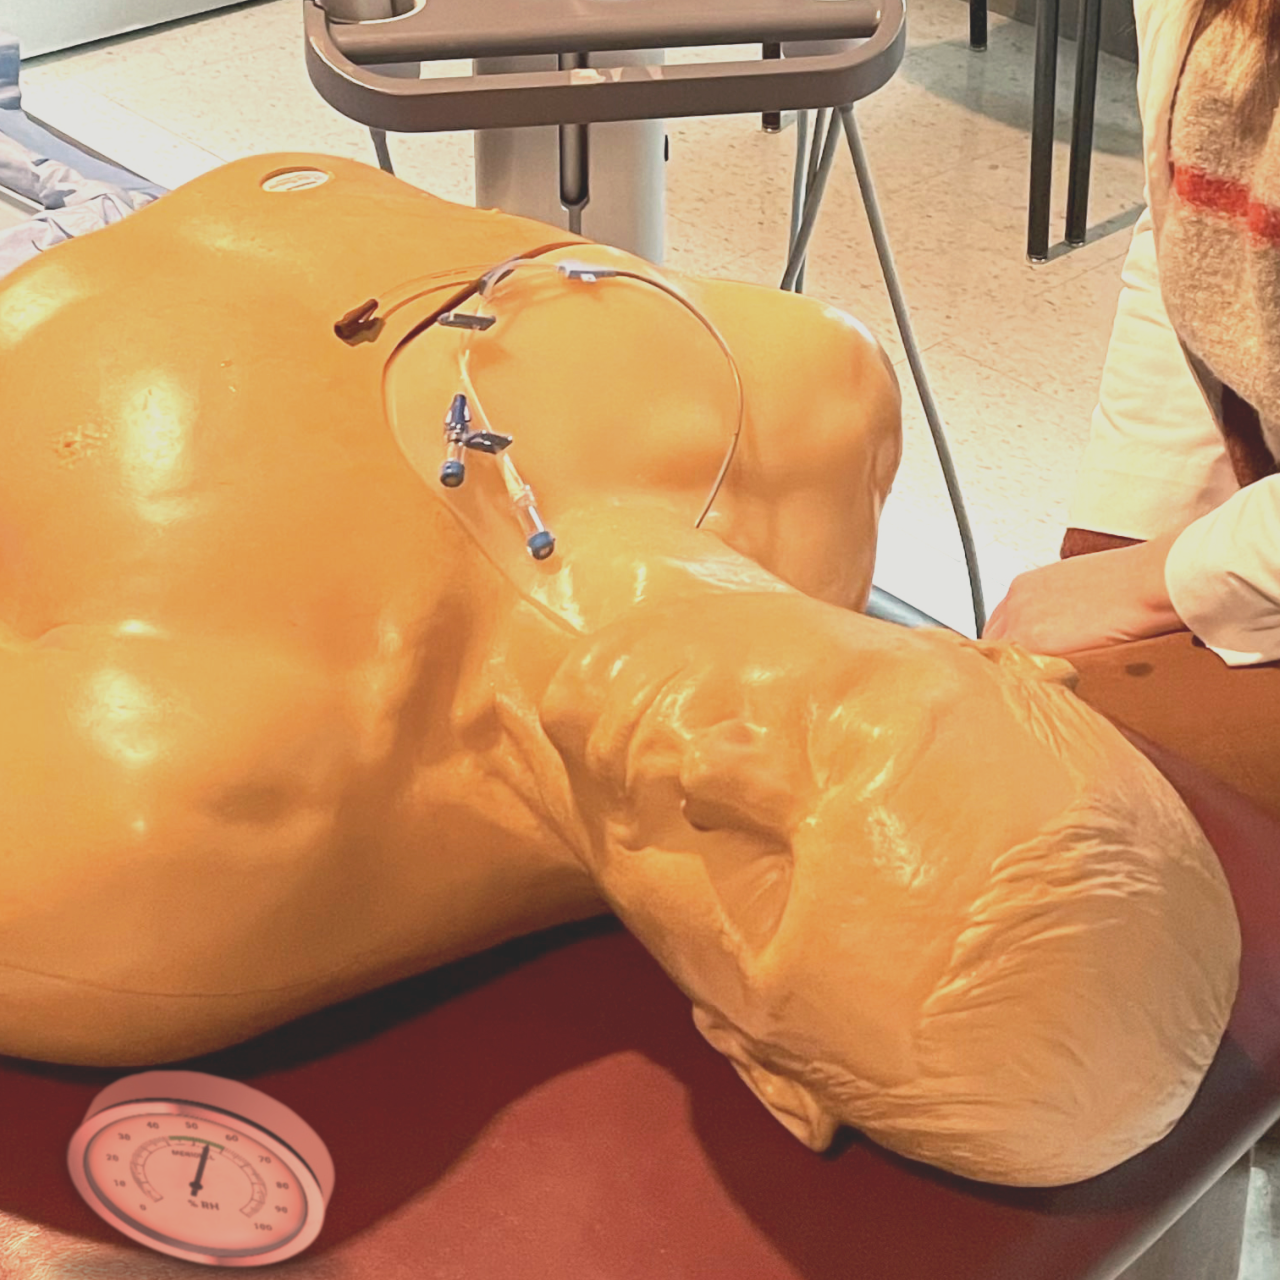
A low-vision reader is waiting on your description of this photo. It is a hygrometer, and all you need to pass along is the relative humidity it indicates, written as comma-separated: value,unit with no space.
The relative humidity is 55,%
